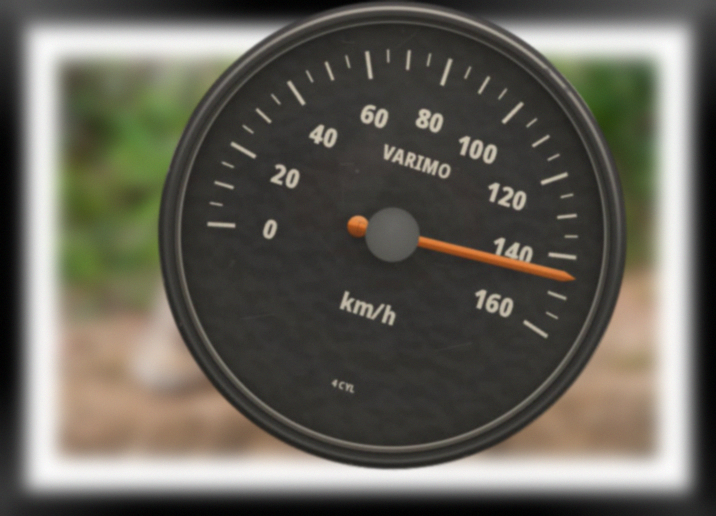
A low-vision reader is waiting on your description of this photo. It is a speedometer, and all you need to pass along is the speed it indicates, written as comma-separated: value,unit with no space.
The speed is 145,km/h
